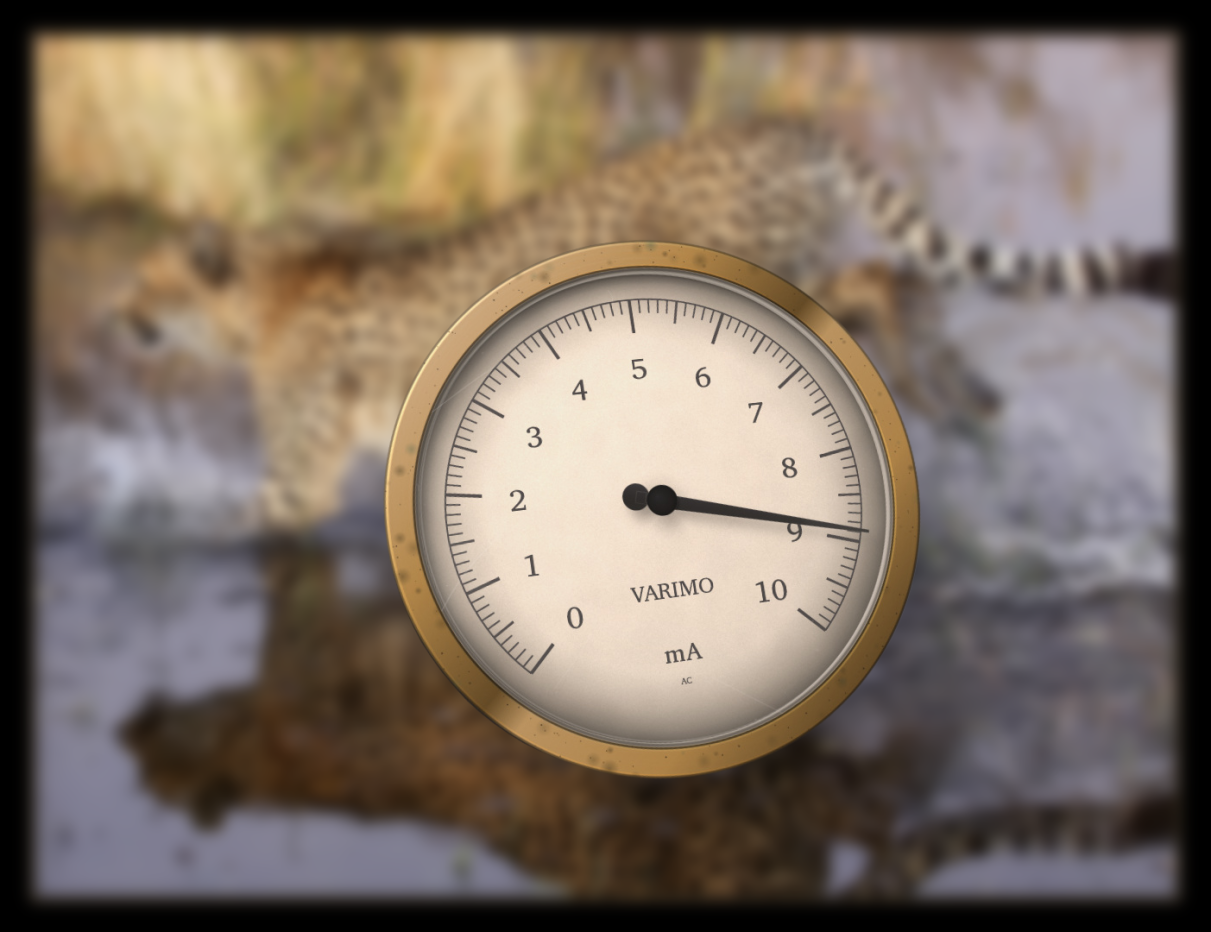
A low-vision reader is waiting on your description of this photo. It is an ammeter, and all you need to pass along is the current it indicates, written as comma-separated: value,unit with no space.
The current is 8.9,mA
